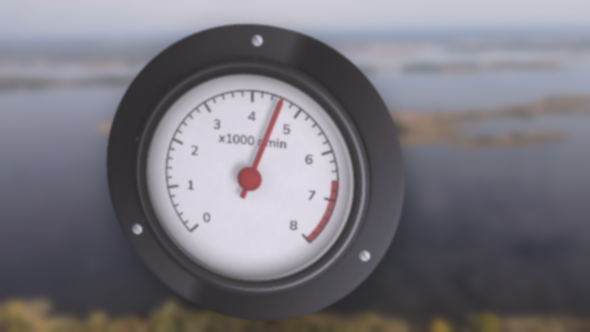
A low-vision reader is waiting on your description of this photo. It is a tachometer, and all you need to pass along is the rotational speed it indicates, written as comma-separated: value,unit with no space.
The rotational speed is 4600,rpm
